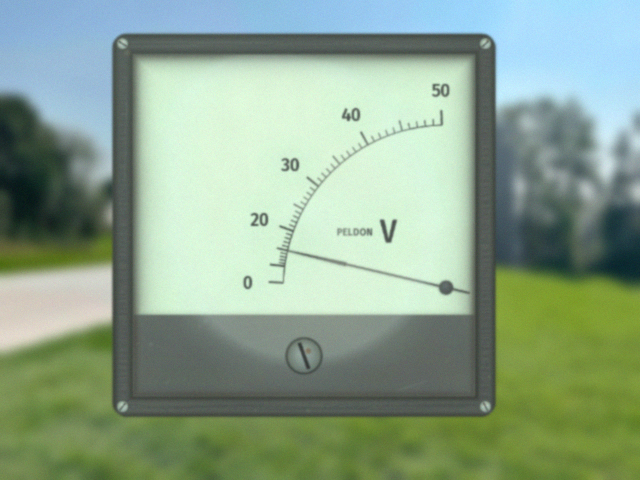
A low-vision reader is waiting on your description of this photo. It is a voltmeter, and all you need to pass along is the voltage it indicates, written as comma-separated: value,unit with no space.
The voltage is 15,V
